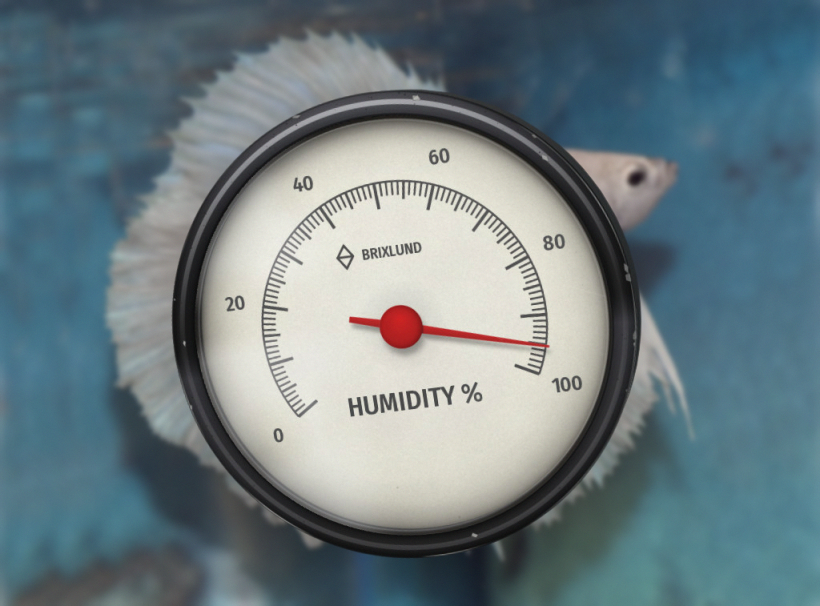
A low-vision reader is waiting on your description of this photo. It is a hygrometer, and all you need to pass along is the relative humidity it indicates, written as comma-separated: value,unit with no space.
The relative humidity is 95,%
